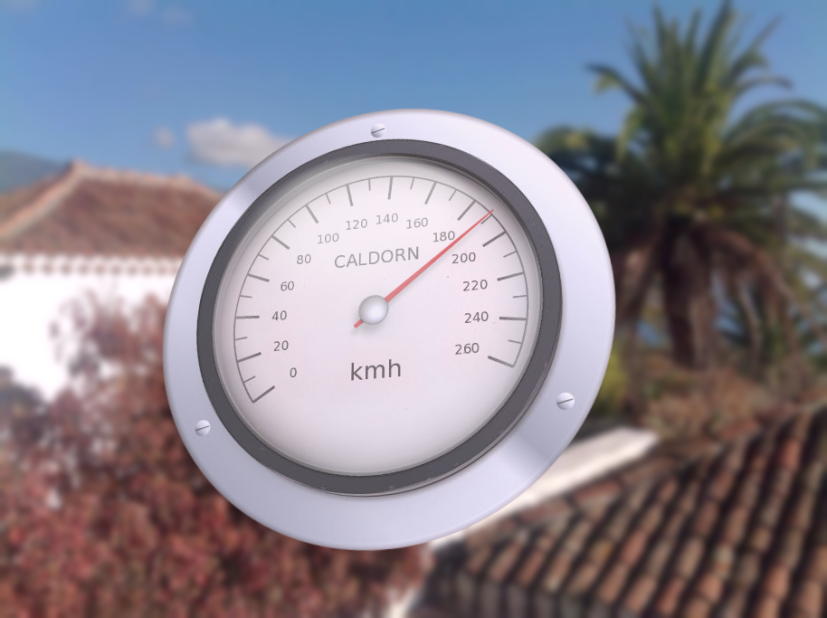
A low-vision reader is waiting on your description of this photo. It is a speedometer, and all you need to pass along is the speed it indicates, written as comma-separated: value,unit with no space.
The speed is 190,km/h
